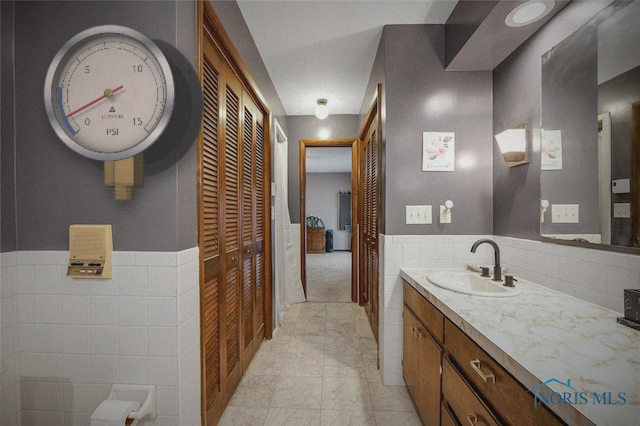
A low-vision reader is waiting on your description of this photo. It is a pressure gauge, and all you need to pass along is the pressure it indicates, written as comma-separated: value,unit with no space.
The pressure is 1,psi
